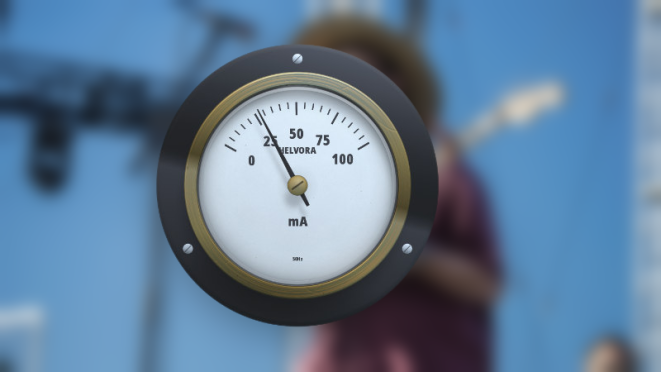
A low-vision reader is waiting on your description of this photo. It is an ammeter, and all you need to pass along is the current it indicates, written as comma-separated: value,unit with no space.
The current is 27.5,mA
